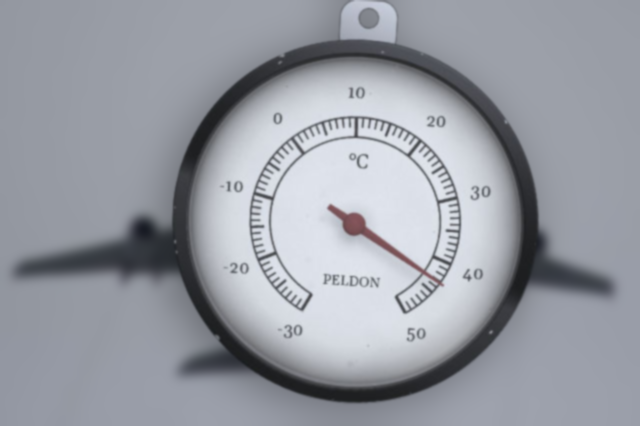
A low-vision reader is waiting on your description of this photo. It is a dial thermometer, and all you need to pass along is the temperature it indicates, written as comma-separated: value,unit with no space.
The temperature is 43,°C
